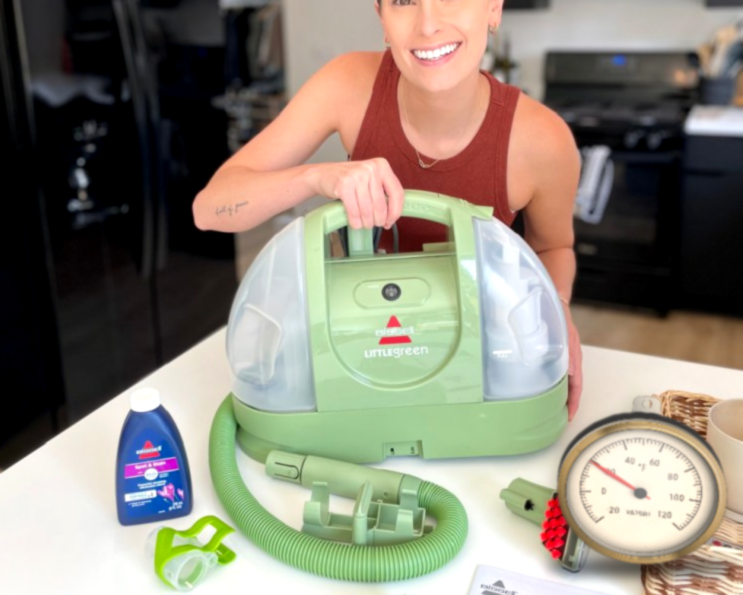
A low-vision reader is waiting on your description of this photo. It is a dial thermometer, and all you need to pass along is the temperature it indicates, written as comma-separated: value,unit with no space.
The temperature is 20,°F
